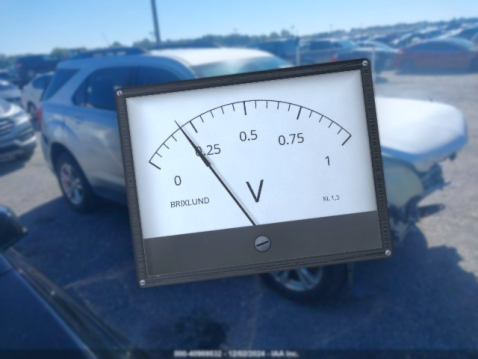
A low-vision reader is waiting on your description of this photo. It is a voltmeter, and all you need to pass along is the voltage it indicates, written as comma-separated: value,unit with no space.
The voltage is 0.2,V
